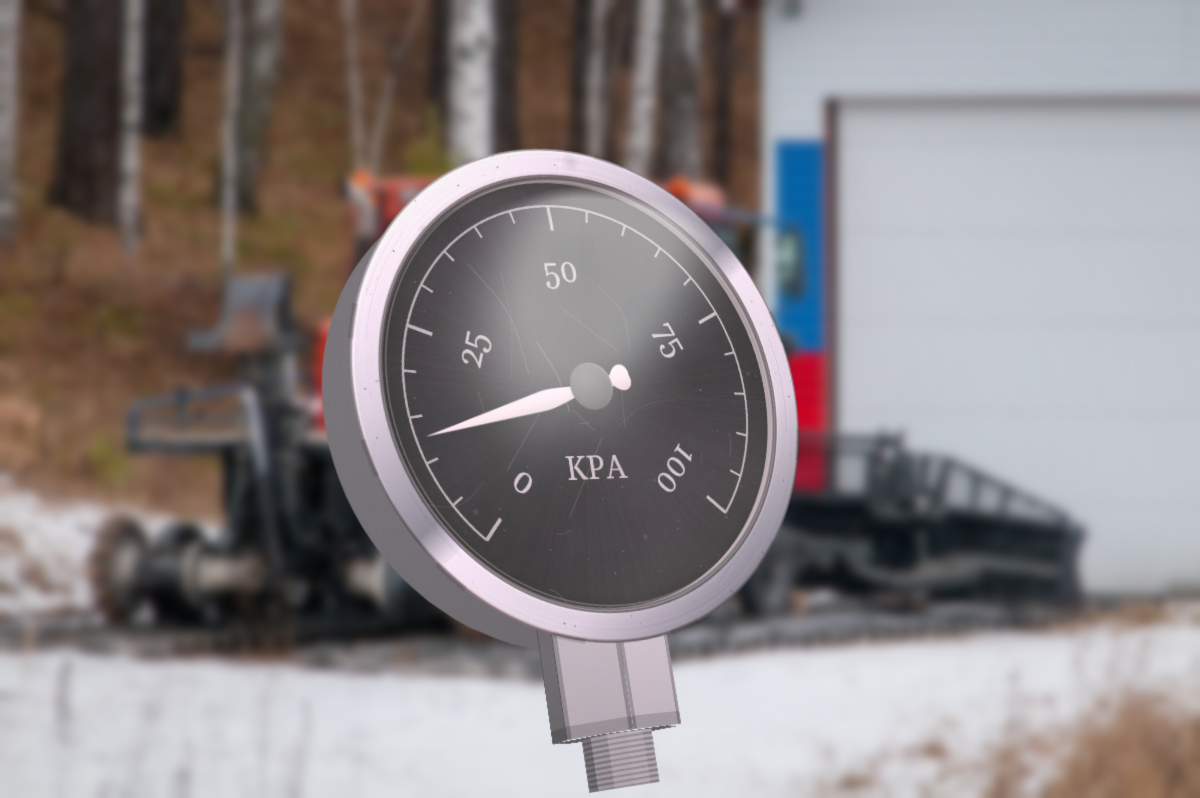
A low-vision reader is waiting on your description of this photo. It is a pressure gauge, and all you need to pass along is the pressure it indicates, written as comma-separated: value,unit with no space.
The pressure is 12.5,kPa
